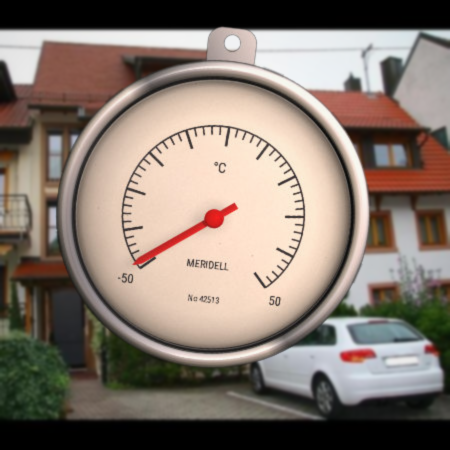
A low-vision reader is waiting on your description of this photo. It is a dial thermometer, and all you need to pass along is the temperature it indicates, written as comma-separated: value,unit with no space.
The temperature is -48,°C
